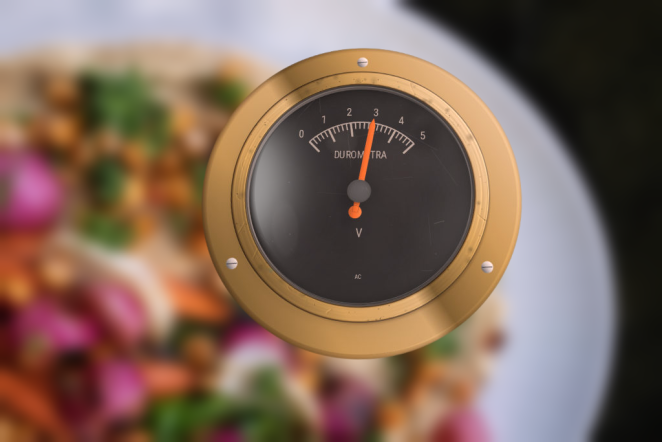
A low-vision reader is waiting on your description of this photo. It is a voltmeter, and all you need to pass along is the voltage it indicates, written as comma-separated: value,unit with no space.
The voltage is 3,V
